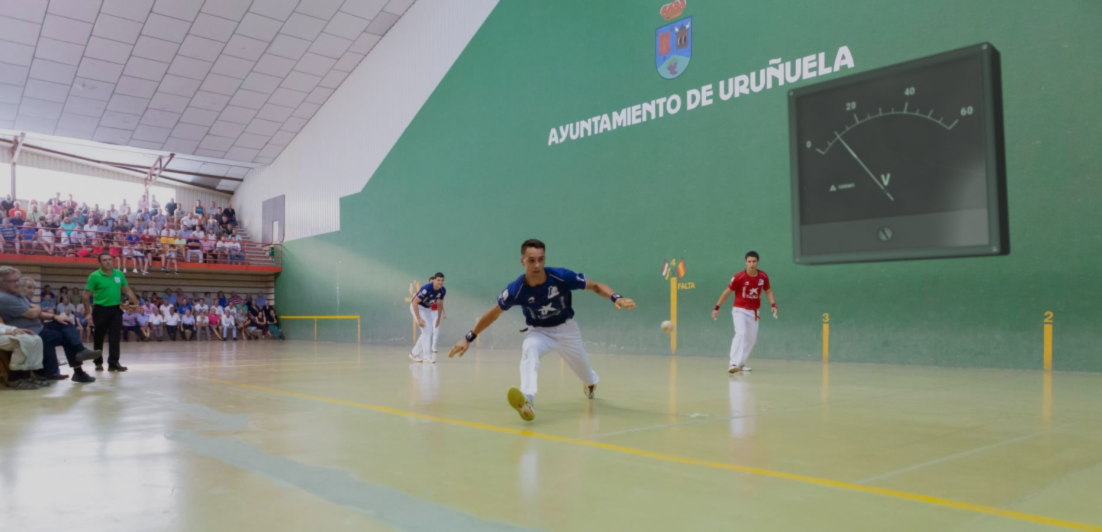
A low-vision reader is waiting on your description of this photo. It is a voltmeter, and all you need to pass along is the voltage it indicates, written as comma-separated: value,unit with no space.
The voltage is 10,V
